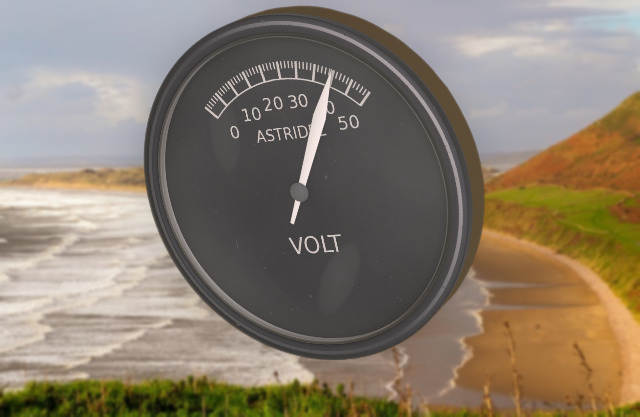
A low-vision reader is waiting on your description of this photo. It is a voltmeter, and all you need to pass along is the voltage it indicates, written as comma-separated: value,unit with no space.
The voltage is 40,V
